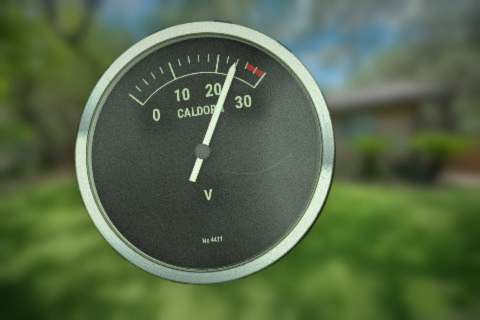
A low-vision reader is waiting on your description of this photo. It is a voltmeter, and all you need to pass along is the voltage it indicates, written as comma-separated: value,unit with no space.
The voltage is 24,V
